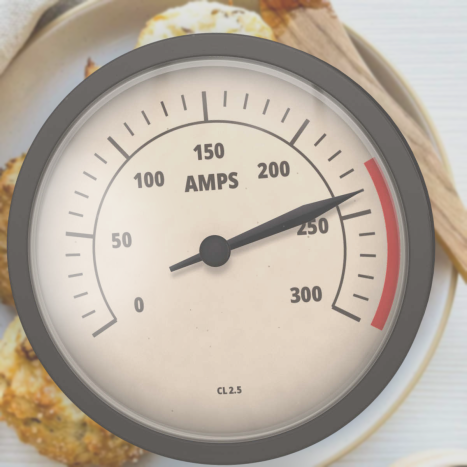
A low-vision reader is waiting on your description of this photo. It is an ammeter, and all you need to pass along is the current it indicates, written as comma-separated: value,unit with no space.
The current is 240,A
